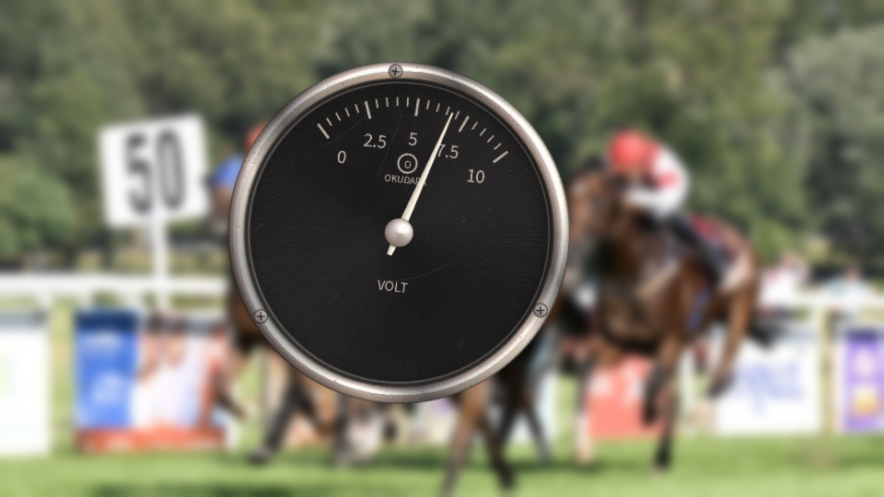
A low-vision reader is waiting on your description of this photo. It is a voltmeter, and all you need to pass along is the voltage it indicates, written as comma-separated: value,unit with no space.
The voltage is 6.75,V
